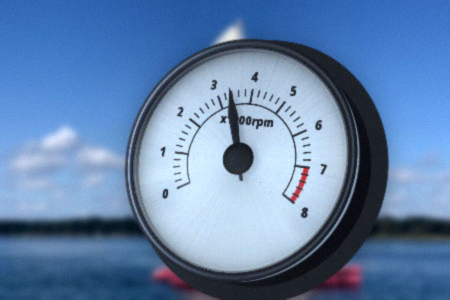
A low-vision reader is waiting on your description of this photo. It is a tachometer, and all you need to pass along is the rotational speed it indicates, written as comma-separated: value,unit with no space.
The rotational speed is 3400,rpm
